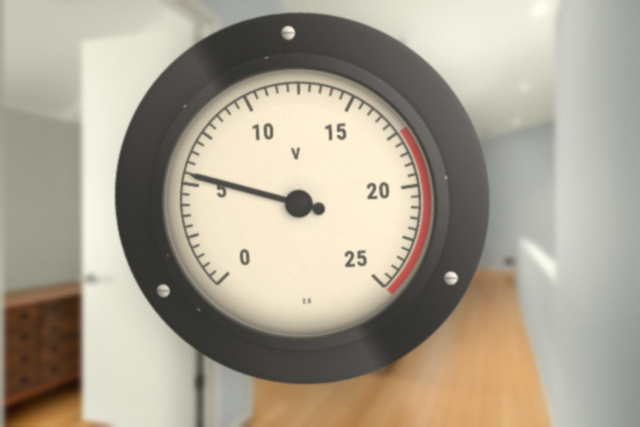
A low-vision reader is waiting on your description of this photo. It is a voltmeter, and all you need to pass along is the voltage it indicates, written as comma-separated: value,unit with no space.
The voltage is 5.5,V
